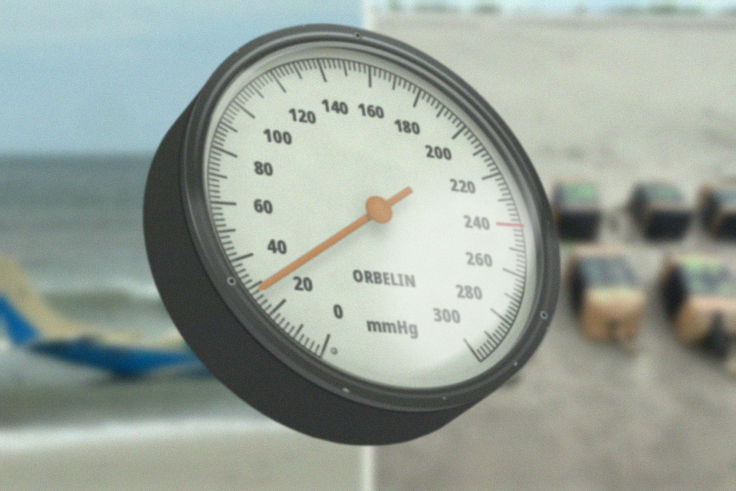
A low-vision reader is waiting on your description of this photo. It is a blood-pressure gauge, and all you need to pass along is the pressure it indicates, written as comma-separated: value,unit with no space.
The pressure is 28,mmHg
